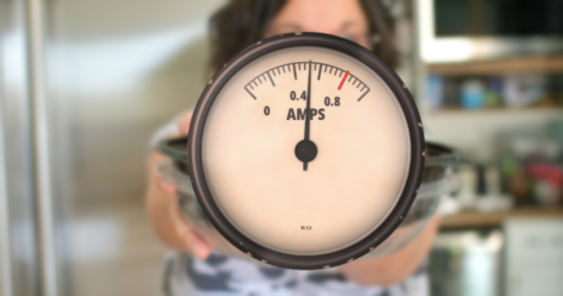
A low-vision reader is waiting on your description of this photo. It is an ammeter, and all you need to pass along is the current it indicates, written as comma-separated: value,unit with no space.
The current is 0.52,A
